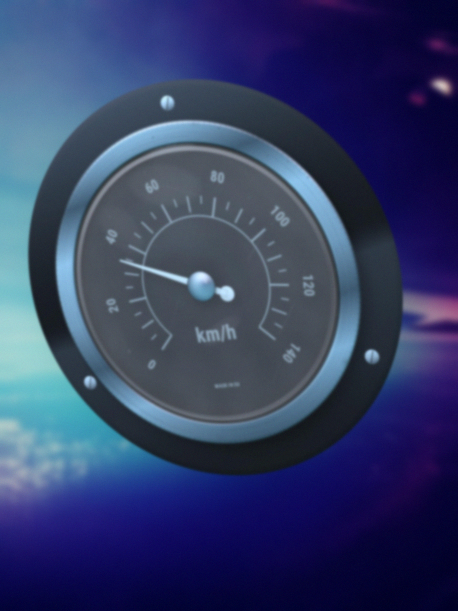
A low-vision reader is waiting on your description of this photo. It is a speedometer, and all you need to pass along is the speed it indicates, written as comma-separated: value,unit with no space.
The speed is 35,km/h
